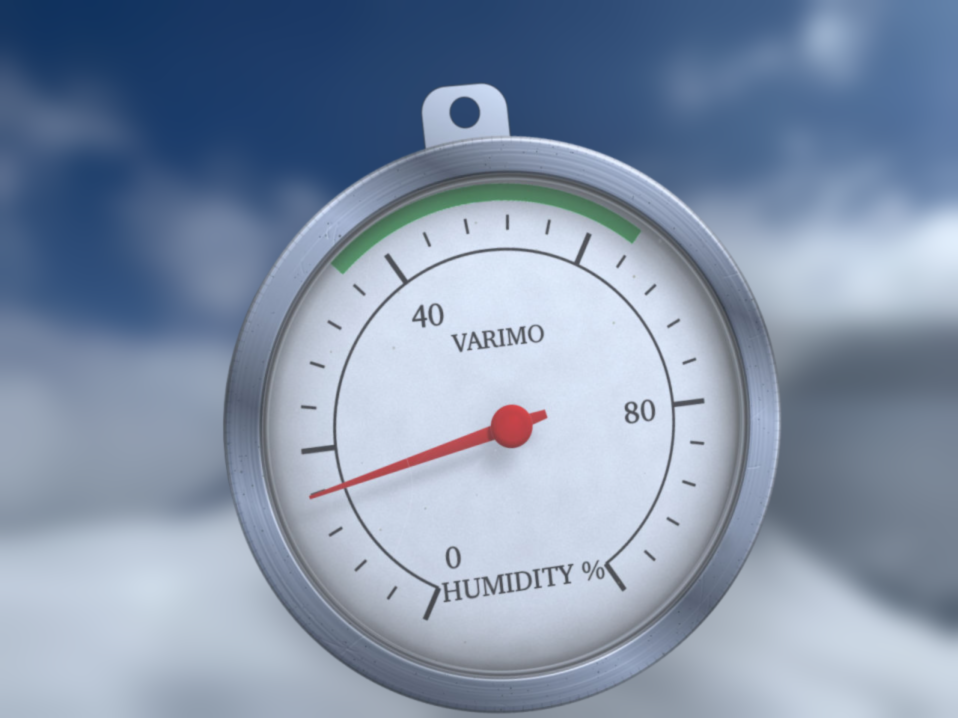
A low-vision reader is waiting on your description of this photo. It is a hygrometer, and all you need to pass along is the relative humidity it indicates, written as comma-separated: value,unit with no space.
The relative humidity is 16,%
